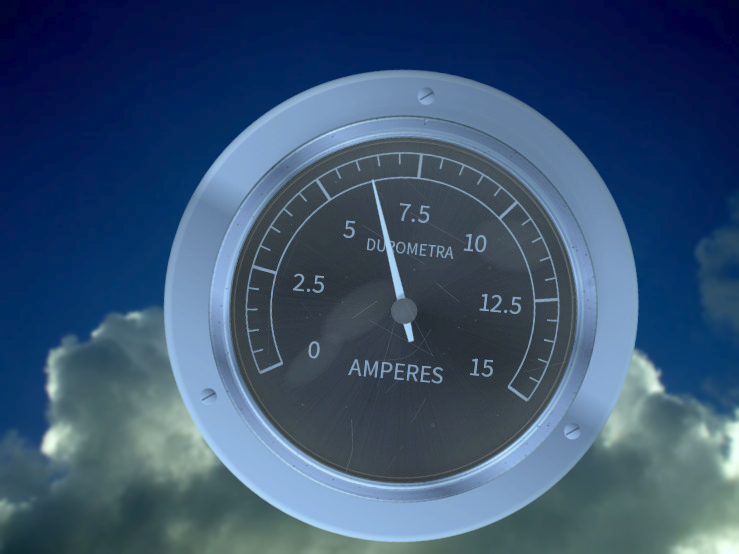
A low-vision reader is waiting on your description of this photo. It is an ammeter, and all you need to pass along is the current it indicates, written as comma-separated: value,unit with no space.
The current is 6.25,A
